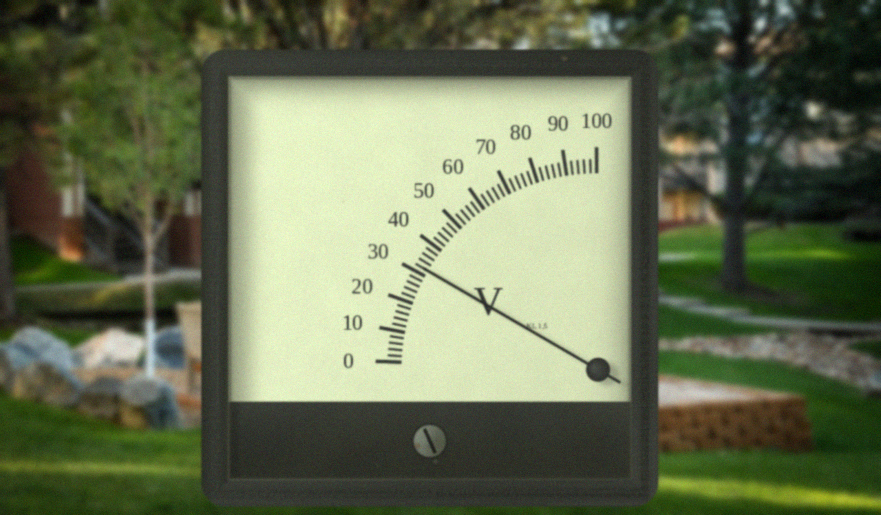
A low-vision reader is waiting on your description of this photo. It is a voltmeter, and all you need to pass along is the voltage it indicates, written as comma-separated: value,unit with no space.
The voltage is 32,V
